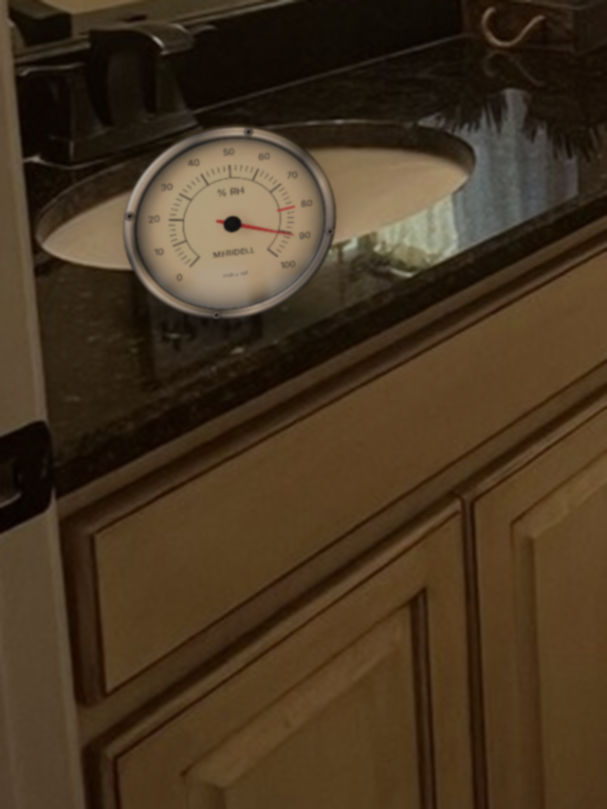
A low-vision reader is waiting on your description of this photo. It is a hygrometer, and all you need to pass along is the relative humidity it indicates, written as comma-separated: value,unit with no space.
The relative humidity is 90,%
